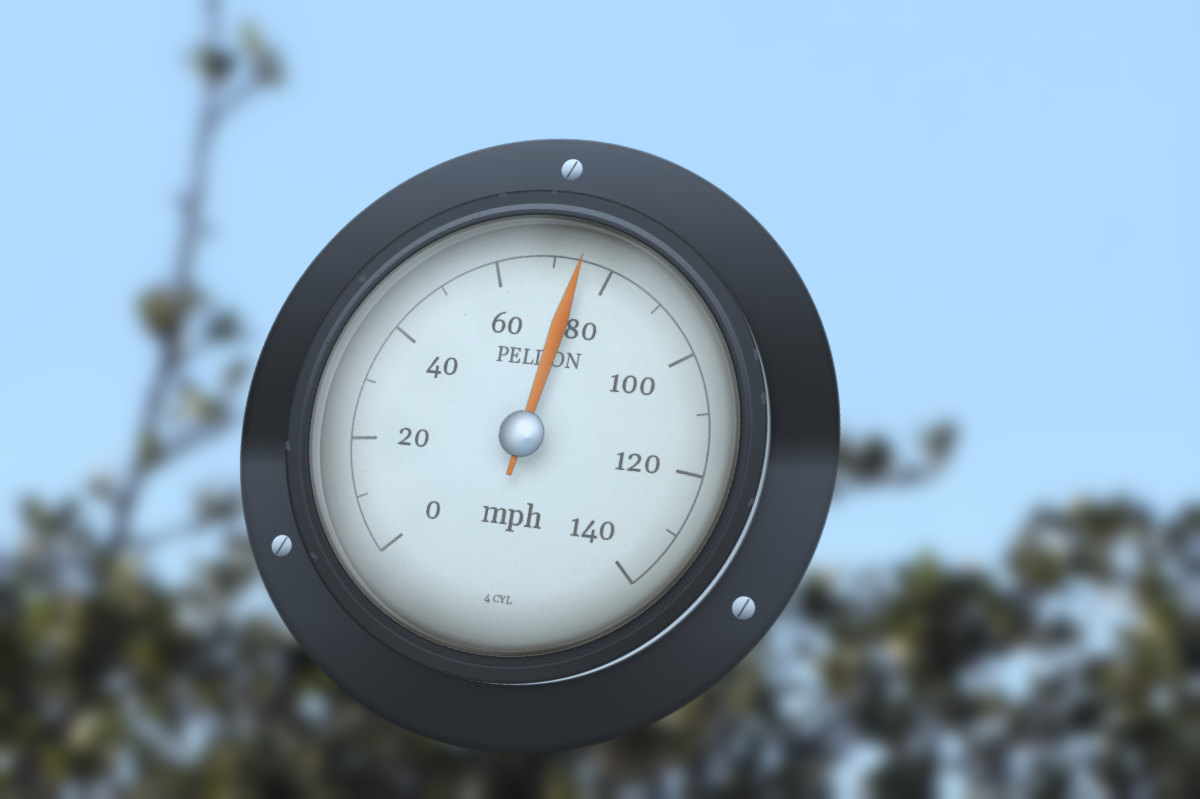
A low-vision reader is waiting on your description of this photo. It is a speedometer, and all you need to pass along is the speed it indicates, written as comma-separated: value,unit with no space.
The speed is 75,mph
